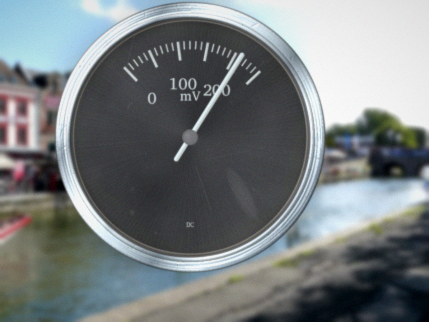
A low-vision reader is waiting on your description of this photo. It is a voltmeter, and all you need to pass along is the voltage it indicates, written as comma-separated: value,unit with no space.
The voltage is 210,mV
